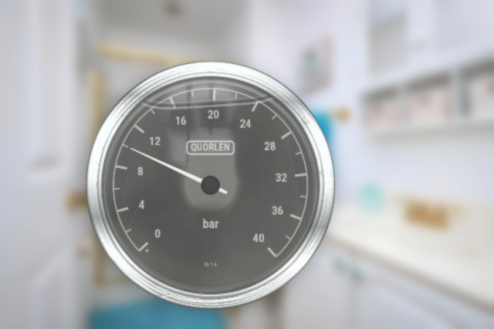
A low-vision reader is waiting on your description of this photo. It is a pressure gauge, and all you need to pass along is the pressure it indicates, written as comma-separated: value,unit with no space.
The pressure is 10,bar
